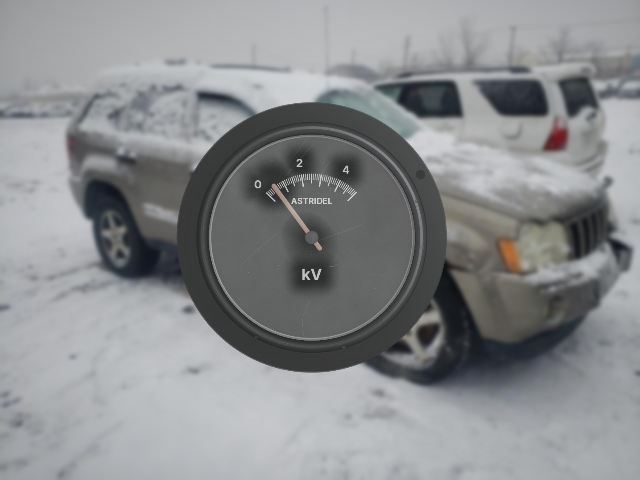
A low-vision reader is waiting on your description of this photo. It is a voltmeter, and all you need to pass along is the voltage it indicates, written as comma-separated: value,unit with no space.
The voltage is 0.5,kV
